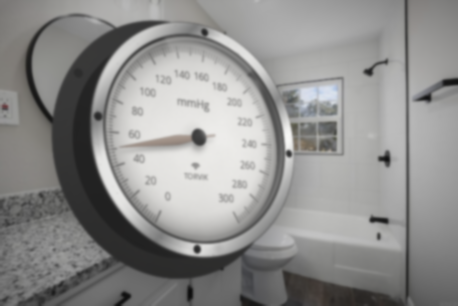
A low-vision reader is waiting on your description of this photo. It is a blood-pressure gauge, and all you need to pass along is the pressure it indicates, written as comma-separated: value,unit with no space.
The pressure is 50,mmHg
